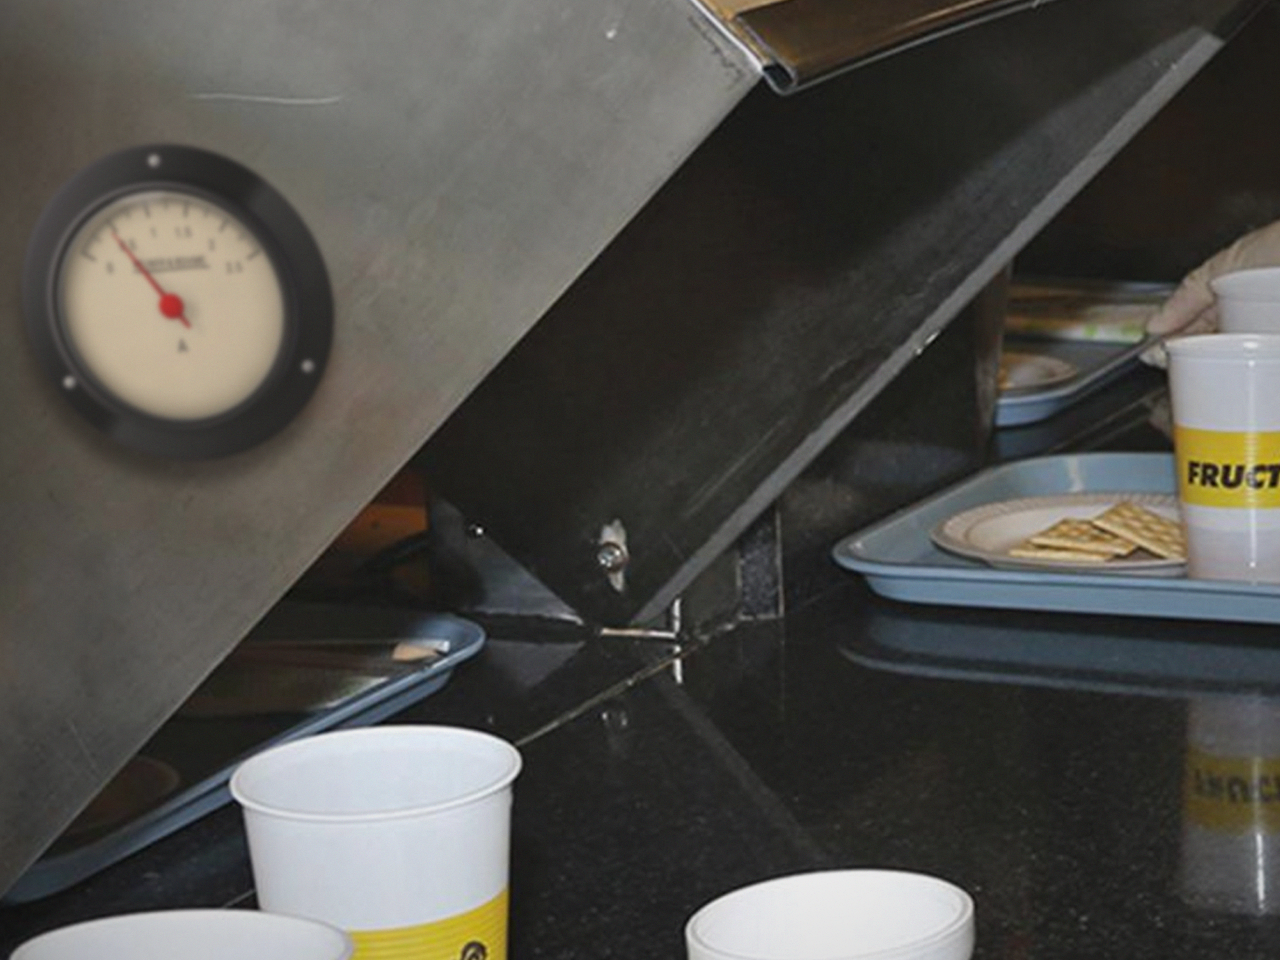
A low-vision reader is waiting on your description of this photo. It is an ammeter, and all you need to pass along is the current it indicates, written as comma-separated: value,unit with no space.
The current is 0.5,A
